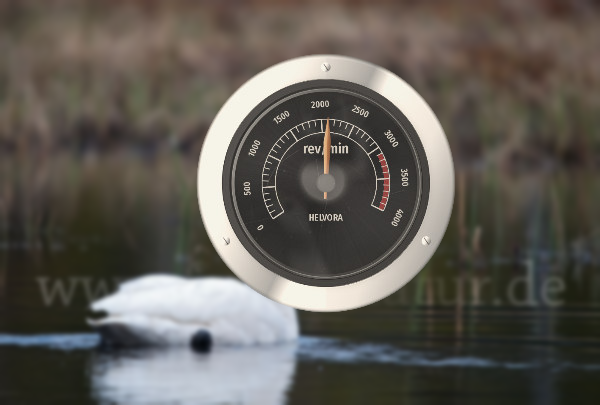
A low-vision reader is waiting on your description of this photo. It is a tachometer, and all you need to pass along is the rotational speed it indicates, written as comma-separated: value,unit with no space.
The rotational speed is 2100,rpm
